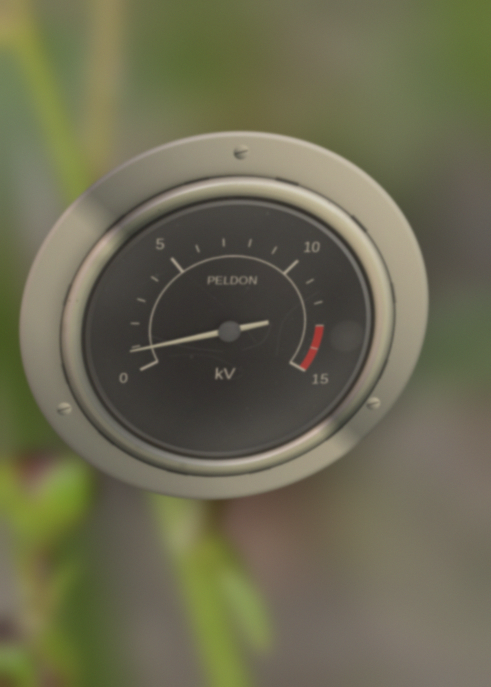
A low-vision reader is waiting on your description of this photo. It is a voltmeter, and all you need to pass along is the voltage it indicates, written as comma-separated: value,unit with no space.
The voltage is 1,kV
